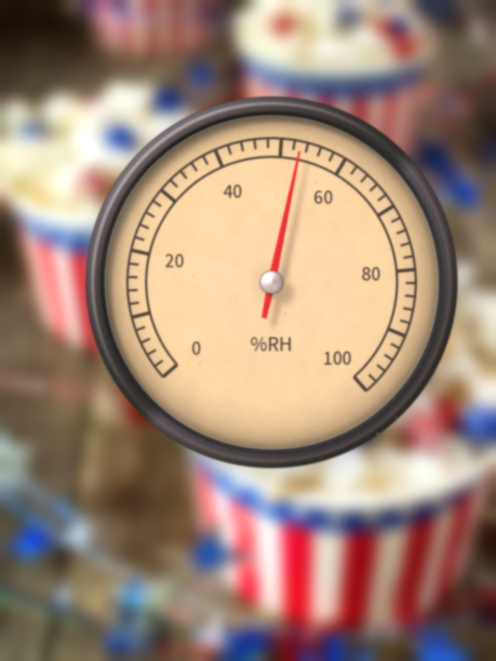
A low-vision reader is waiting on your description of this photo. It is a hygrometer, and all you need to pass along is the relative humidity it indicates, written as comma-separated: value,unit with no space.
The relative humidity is 53,%
